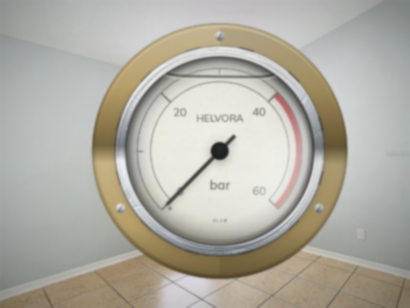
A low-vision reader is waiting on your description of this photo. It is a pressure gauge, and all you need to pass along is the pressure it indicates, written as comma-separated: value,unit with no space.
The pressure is 0,bar
